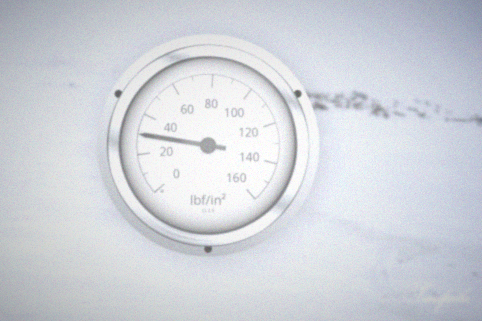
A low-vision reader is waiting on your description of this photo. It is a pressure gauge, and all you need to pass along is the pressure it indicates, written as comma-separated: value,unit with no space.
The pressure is 30,psi
